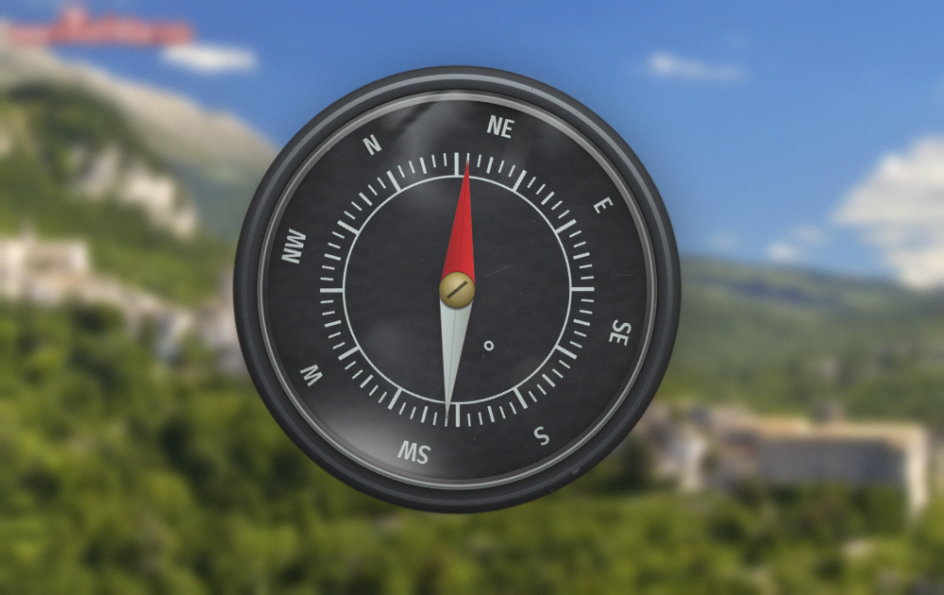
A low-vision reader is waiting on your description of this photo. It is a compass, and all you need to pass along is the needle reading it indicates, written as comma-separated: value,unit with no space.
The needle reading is 35,°
